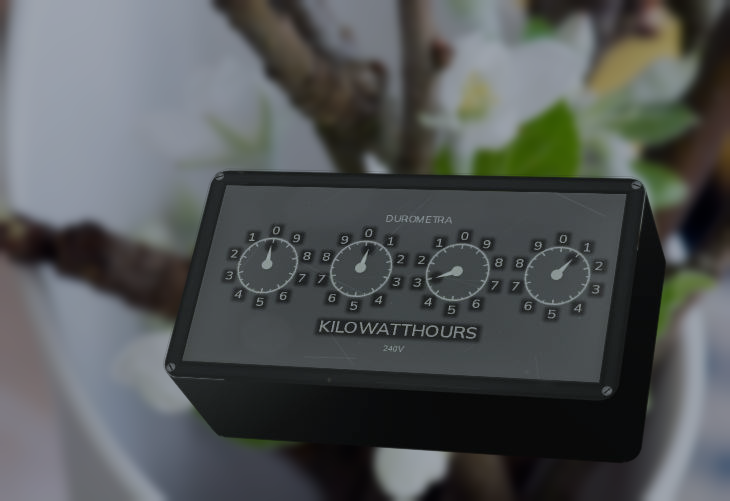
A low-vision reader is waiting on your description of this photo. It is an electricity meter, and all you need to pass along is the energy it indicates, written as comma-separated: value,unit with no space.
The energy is 31,kWh
